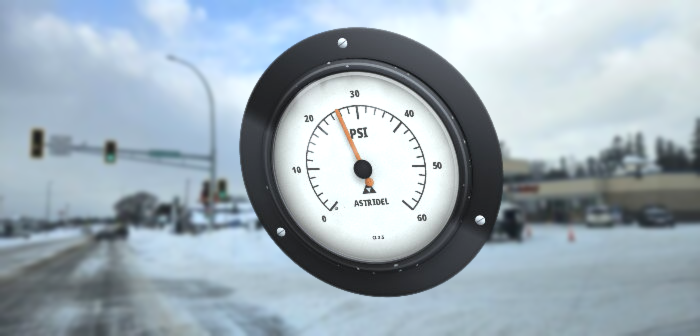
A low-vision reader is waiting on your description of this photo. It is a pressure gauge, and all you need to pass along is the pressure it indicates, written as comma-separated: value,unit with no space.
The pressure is 26,psi
